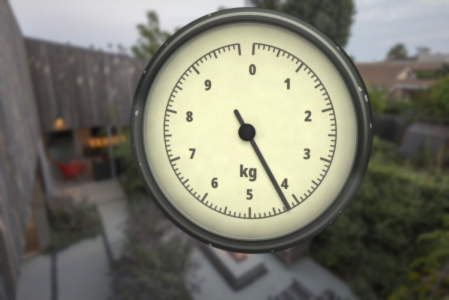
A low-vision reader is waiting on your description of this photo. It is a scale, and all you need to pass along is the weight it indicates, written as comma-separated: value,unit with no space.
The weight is 4.2,kg
